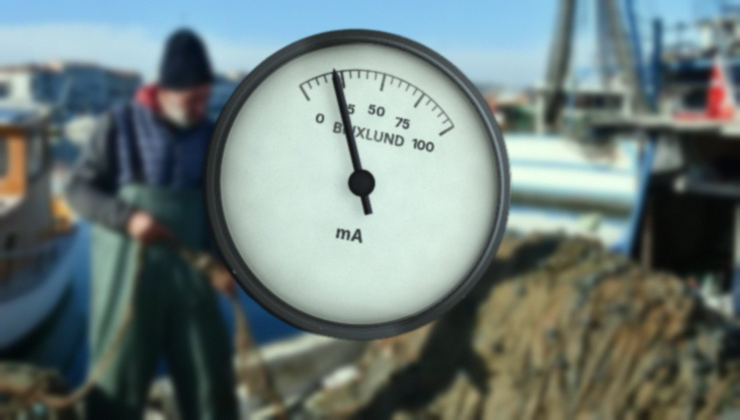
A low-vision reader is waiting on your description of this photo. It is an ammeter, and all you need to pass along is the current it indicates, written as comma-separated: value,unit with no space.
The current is 20,mA
